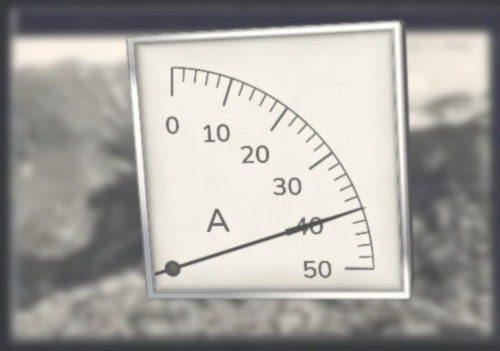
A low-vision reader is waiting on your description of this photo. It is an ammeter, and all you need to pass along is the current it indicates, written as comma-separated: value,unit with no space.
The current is 40,A
